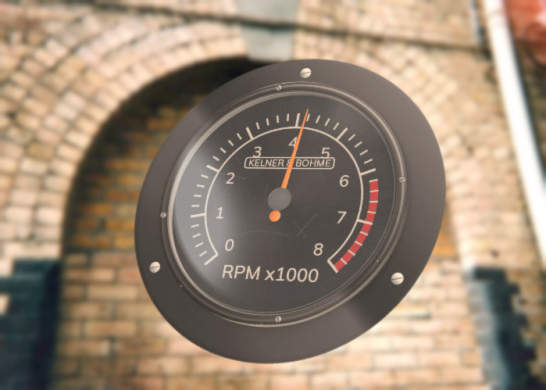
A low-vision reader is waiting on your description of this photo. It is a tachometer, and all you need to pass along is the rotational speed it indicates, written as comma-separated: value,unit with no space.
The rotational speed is 4200,rpm
